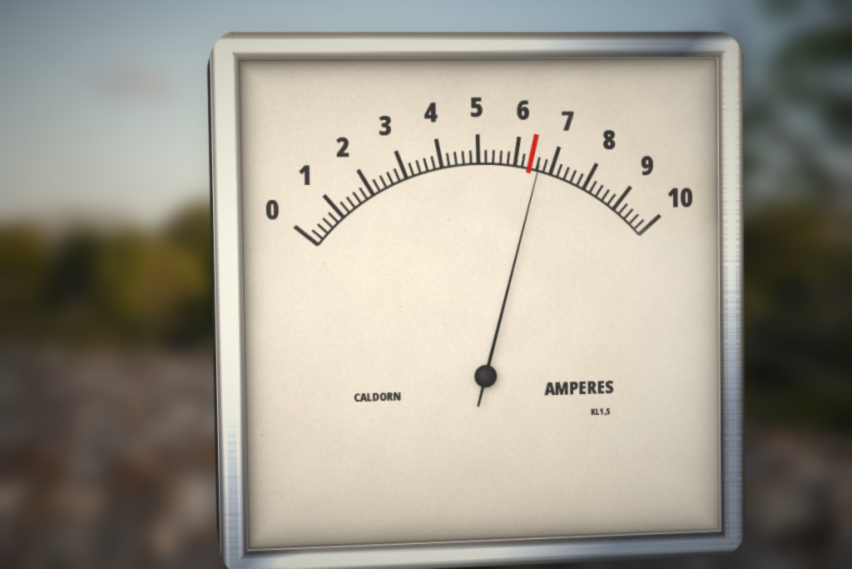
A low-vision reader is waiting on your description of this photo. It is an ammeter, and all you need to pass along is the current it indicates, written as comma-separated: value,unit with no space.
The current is 6.6,A
